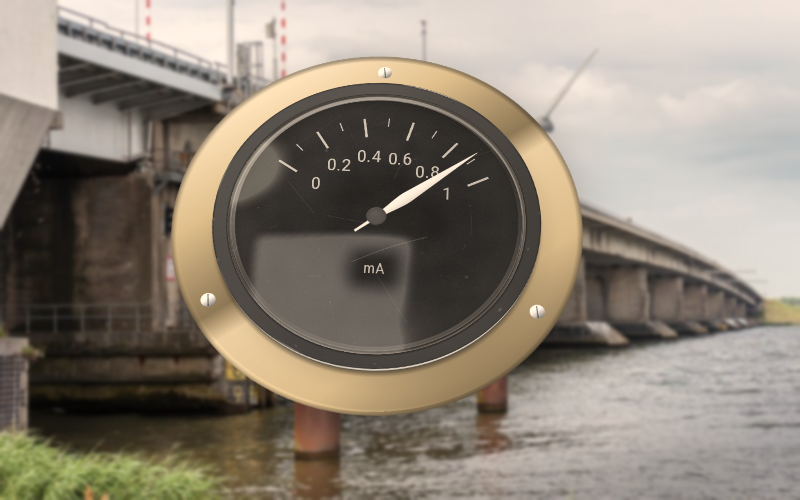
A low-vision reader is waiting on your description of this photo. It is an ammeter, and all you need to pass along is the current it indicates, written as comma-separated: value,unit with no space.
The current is 0.9,mA
